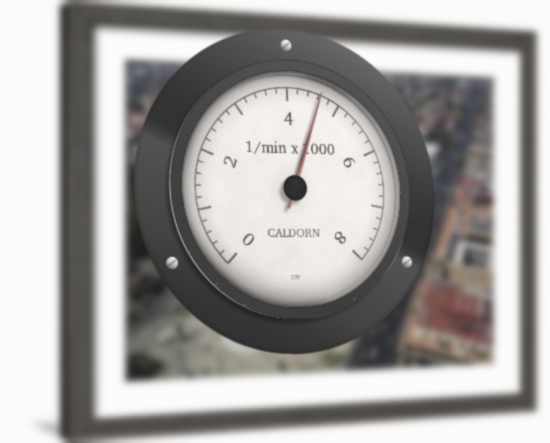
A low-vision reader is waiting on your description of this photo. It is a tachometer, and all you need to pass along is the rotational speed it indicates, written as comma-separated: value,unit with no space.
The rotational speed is 4600,rpm
